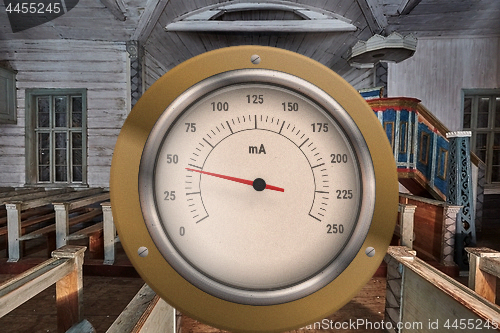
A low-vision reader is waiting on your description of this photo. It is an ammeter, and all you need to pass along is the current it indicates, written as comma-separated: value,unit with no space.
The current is 45,mA
